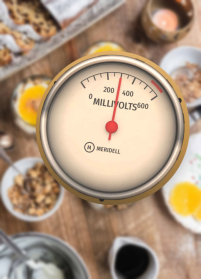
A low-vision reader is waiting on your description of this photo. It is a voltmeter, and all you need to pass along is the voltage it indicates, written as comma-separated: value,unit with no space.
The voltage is 300,mV
